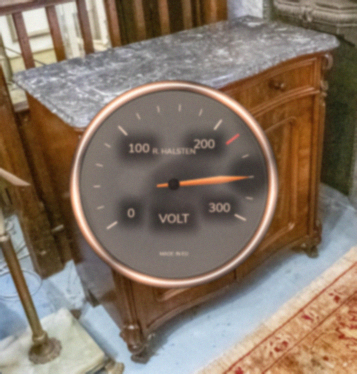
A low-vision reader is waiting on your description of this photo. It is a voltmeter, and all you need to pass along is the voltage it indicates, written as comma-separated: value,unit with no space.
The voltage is 260,V
